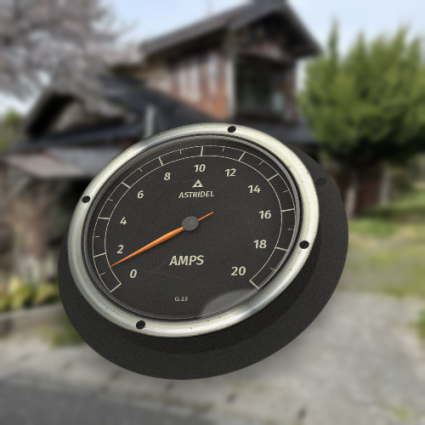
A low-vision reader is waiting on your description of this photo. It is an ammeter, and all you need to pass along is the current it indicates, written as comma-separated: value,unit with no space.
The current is 1,A
